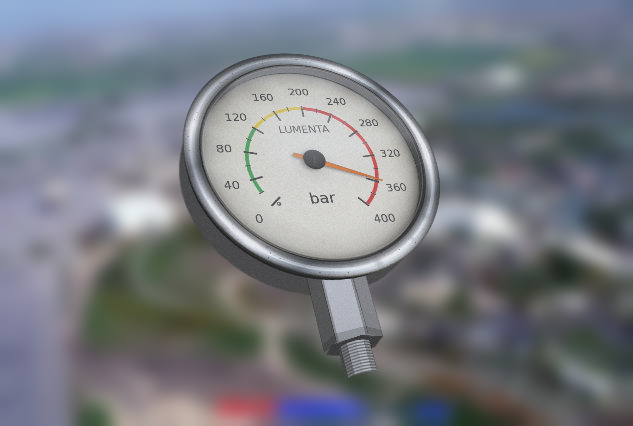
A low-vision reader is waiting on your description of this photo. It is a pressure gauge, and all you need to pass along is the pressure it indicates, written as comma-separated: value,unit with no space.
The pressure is 360,bar
